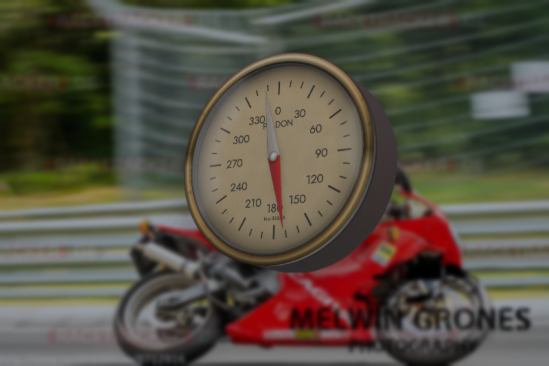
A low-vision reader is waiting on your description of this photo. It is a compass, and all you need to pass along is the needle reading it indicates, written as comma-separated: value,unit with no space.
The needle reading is 170,°
